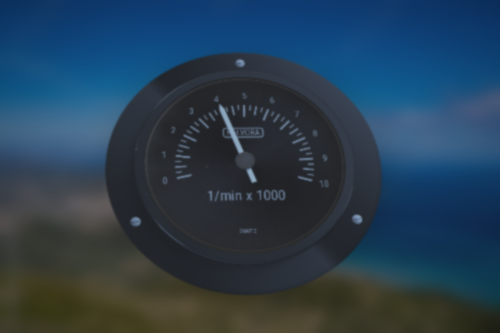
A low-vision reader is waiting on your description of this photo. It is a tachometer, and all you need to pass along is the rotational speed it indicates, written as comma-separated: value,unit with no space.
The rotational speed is 4000,rpm
